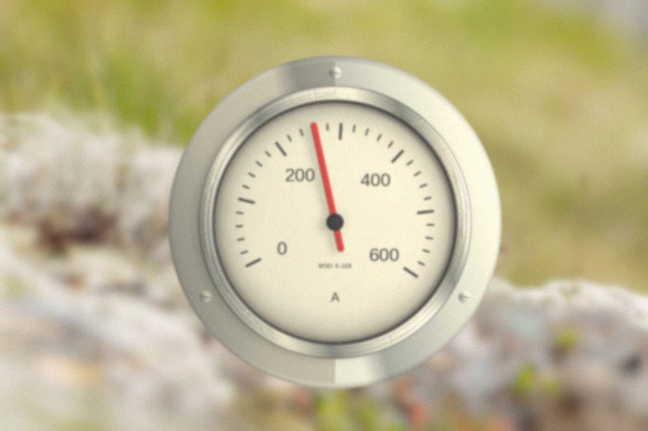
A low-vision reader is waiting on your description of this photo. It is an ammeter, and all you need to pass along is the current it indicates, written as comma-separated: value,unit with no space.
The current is 260,A
